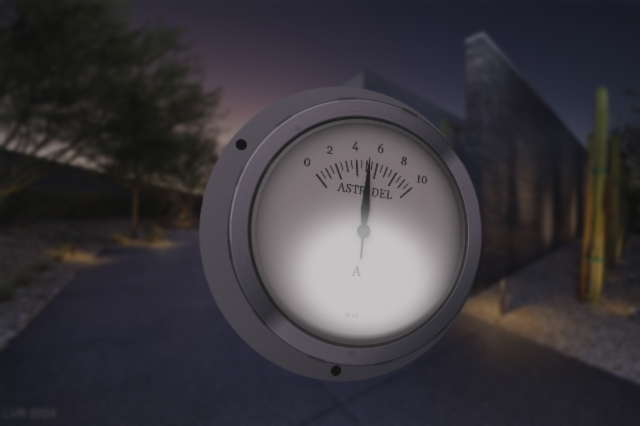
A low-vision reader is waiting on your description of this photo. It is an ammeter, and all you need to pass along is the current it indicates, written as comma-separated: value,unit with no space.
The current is 5,A
